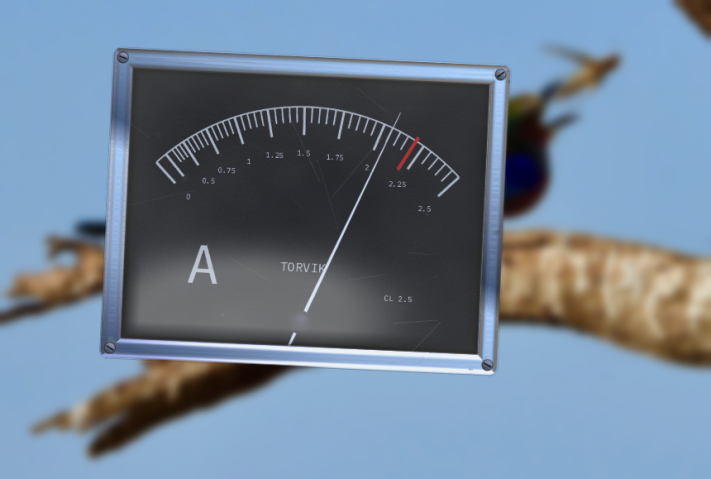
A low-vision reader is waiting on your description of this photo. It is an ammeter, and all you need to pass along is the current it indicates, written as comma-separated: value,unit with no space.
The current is 2.05,A
